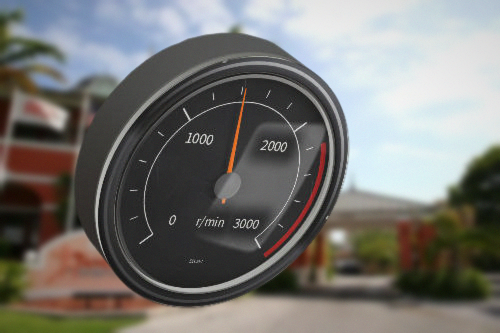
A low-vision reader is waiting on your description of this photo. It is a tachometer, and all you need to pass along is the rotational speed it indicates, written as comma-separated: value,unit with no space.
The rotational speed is 1400,rpm
